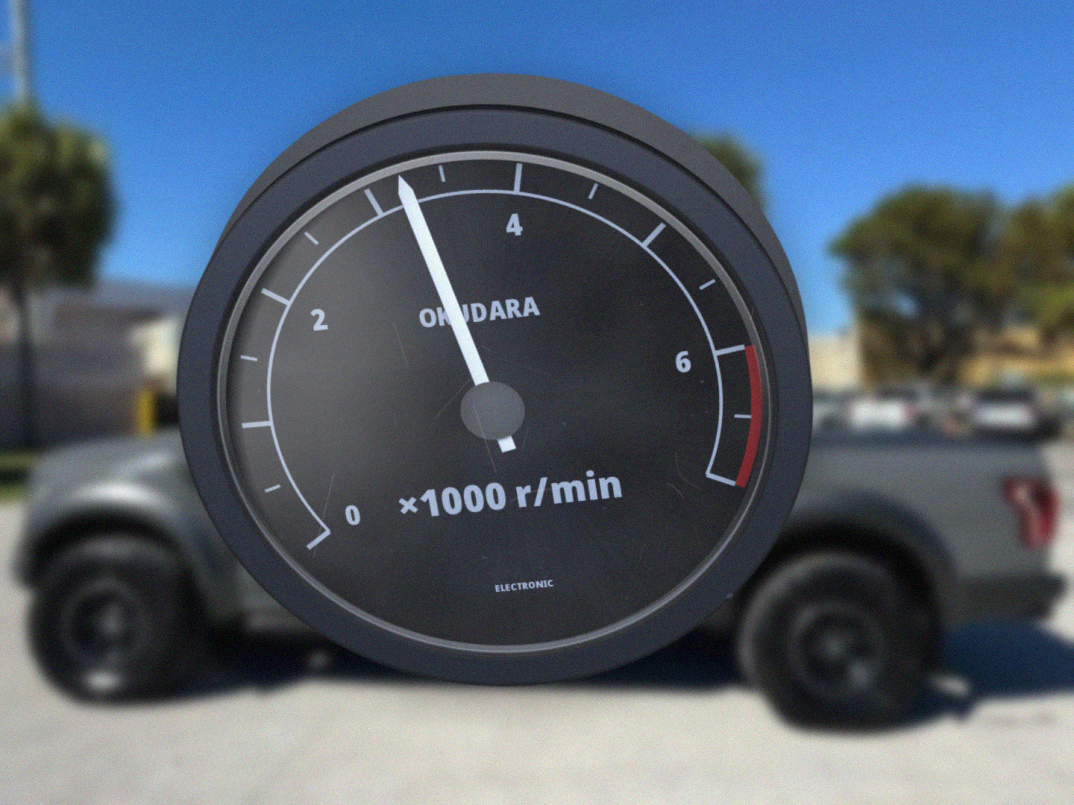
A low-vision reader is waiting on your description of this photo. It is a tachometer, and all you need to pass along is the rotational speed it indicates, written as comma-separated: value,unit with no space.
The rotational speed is 3250,rpm
